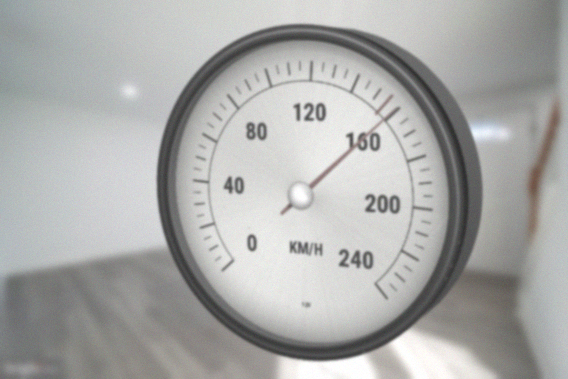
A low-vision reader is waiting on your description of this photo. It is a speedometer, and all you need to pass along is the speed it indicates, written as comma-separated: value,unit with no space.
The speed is 160,km/h
